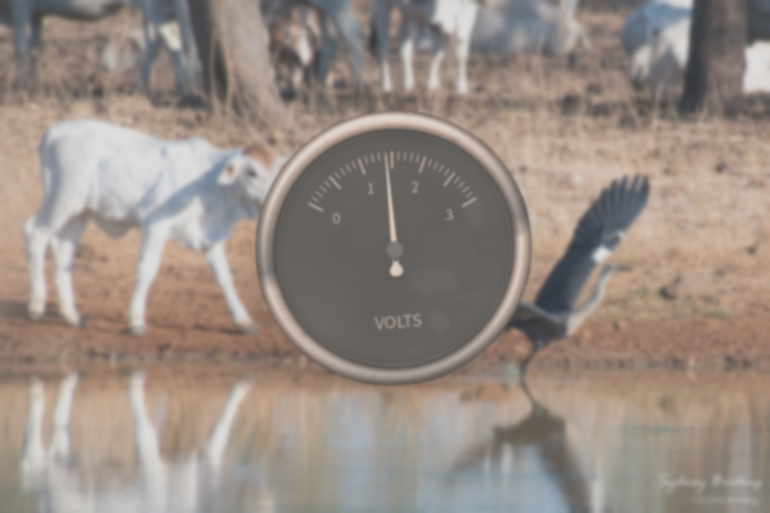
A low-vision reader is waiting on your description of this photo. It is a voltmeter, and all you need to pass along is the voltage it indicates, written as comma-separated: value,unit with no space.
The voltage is 1.4,V
